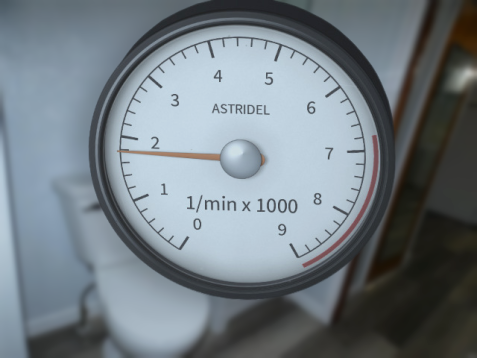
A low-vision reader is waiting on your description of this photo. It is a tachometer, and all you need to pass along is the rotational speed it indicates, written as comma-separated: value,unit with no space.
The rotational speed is 1800,rpm
